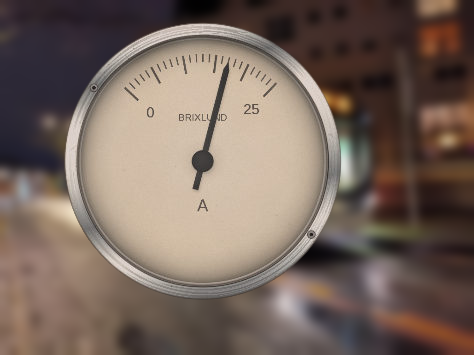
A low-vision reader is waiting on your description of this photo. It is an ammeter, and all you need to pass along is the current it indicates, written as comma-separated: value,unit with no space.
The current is 17,A
